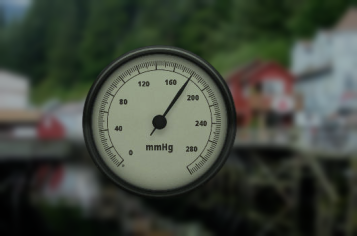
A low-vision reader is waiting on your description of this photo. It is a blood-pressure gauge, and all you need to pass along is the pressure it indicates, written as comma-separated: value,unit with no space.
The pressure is 180,mmHg
